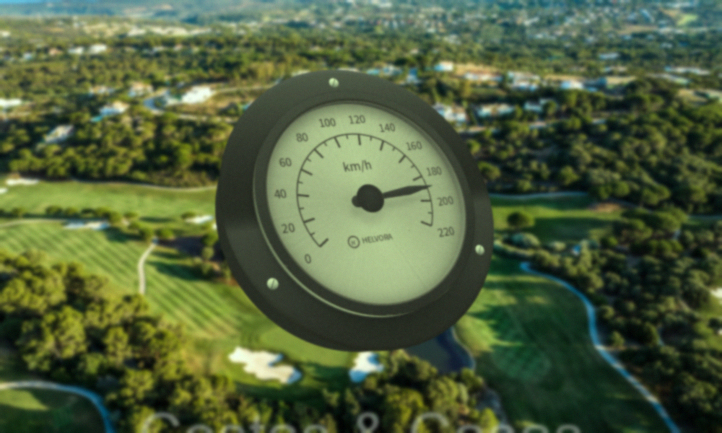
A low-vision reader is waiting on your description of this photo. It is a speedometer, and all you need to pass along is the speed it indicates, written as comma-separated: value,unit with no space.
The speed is 190,km/h
